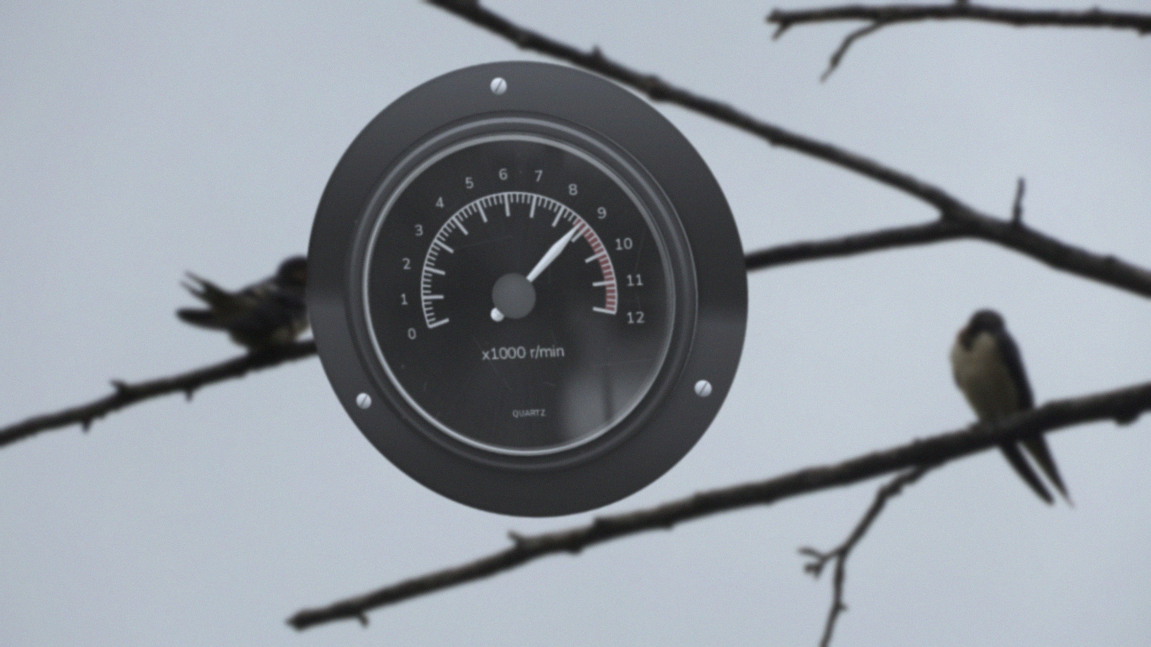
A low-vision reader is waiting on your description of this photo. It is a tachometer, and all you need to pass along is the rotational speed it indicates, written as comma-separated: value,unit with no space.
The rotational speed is 8800,rpm
